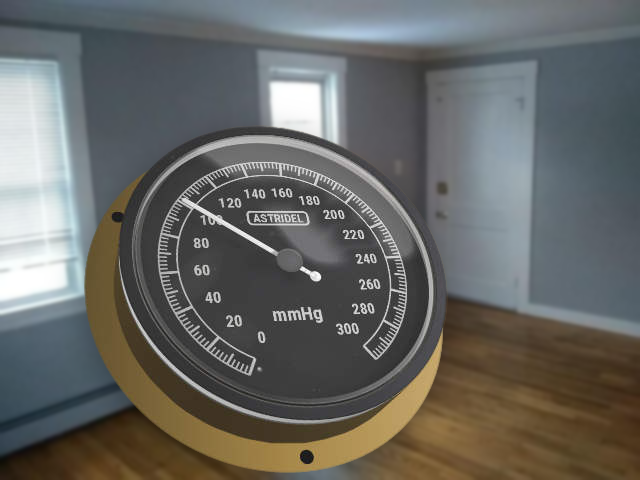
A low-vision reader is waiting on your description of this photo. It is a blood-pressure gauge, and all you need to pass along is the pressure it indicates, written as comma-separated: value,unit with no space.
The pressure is 100,mmHg
